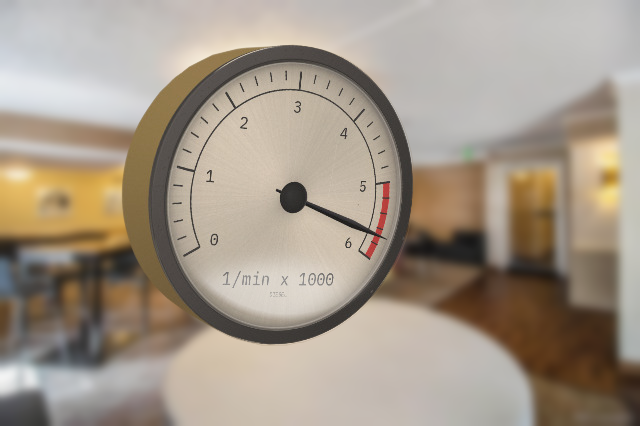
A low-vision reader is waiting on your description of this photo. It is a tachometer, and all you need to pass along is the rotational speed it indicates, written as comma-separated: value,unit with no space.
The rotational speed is 5700,rpm
